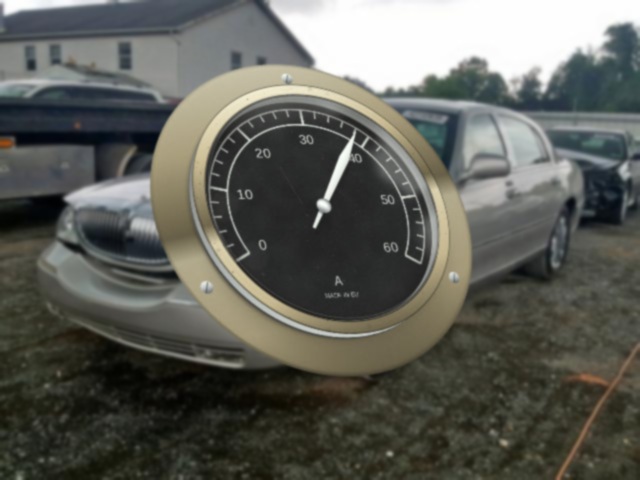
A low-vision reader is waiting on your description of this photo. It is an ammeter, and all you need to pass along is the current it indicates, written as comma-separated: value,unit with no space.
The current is 38,A
